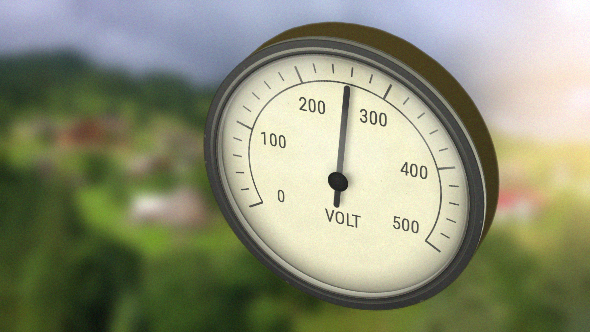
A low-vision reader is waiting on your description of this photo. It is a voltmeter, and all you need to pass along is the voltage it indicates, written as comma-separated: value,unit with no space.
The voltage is 260,V
